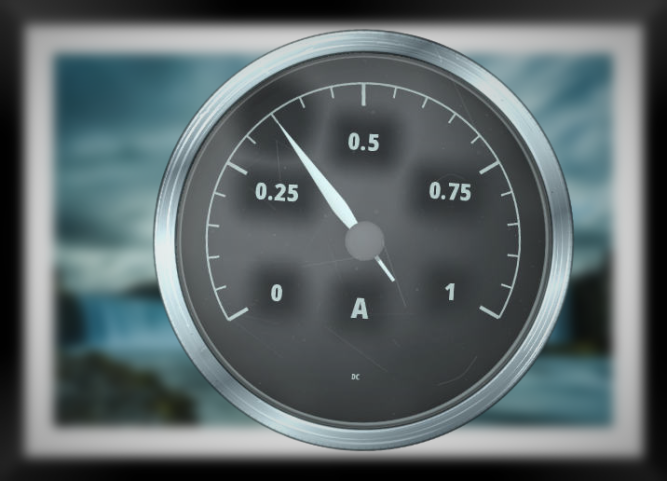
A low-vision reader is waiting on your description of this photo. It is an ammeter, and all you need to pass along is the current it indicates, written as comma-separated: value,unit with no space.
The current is 0.35,A
